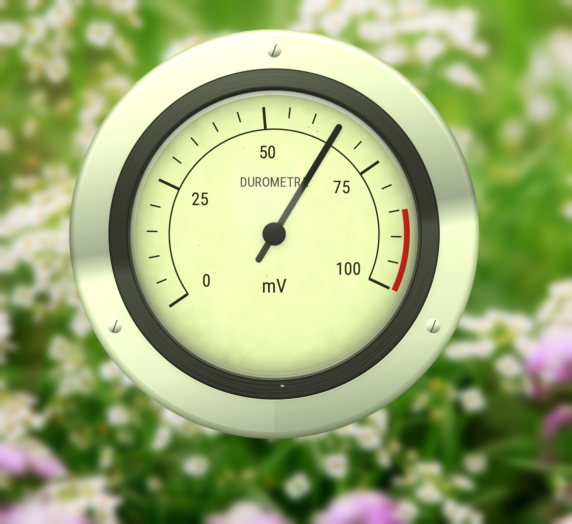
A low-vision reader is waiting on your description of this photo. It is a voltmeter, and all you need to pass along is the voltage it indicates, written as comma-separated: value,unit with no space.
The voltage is 65,mV
